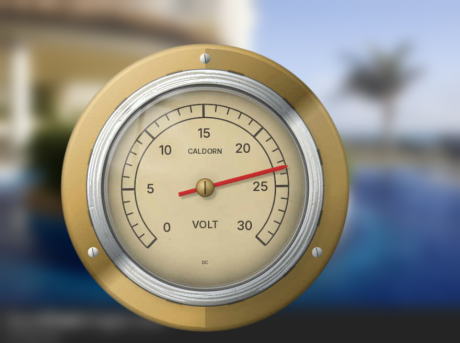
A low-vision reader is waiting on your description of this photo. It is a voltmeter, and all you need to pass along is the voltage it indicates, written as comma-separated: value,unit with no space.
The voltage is 23.5,V
